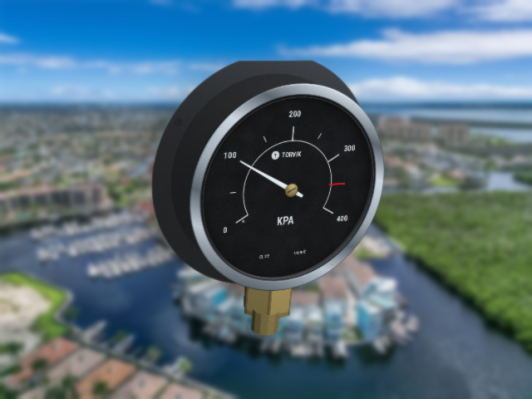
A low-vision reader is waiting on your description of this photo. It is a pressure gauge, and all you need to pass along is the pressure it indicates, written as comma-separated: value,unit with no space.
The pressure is 100,kPa
